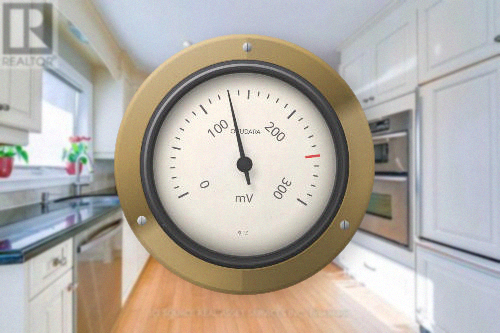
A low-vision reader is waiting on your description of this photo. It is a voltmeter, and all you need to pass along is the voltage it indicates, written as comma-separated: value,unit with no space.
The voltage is 130,mV
